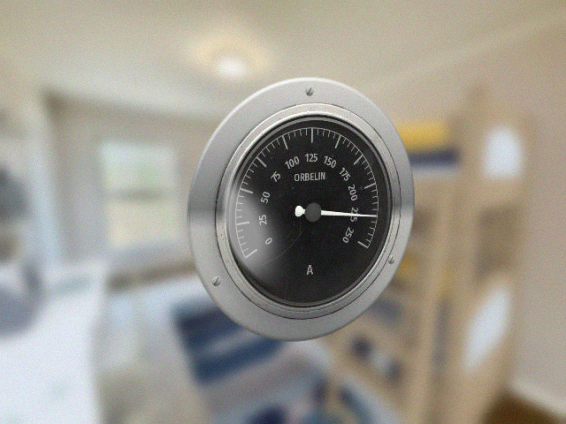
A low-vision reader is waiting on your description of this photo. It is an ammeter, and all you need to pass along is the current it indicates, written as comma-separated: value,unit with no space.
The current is 225,A
